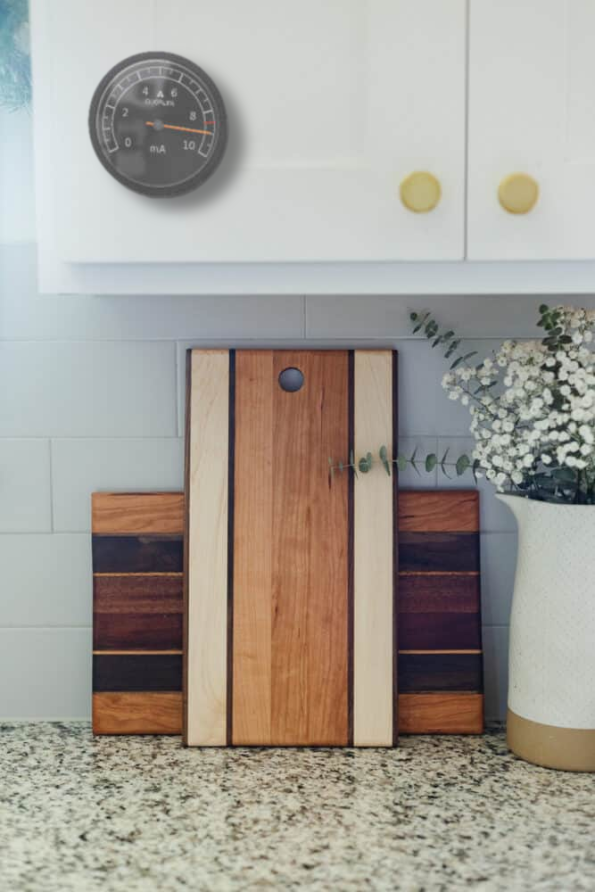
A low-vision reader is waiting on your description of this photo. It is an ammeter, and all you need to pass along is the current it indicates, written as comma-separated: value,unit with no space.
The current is 9,mA
